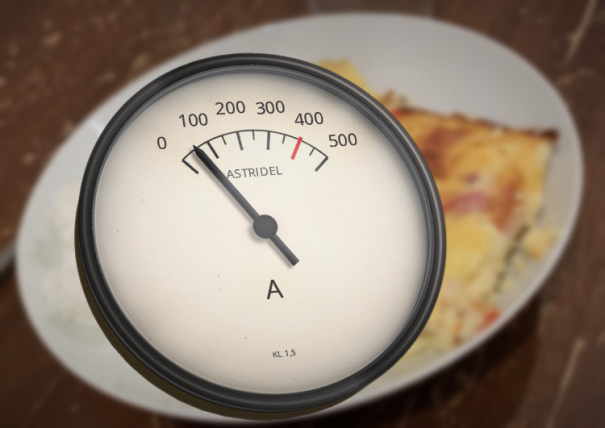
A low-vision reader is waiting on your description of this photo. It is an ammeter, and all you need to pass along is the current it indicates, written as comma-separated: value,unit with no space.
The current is 50,A
